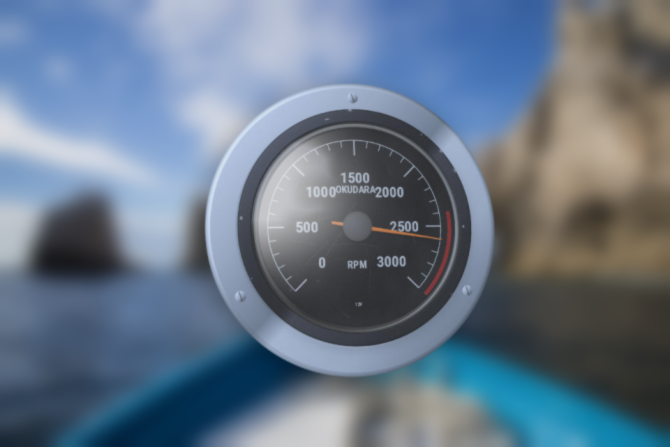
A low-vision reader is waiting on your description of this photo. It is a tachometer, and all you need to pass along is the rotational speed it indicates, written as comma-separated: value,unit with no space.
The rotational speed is 2600,rpm
